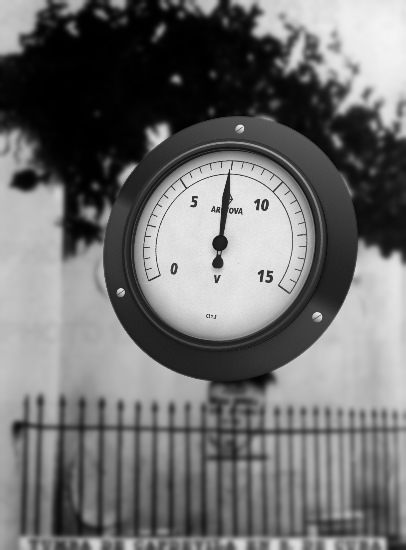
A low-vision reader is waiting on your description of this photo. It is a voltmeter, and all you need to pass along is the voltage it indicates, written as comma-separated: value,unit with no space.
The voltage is 7.5,V
